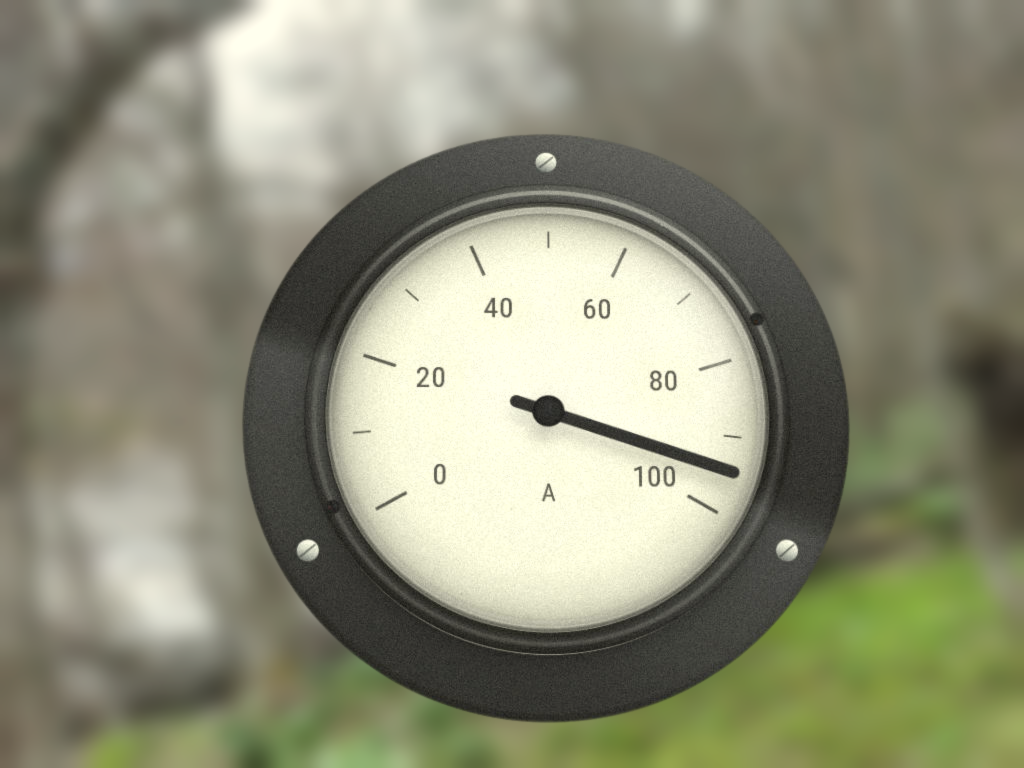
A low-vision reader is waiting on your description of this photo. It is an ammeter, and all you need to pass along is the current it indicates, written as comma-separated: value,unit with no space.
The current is 95,A
